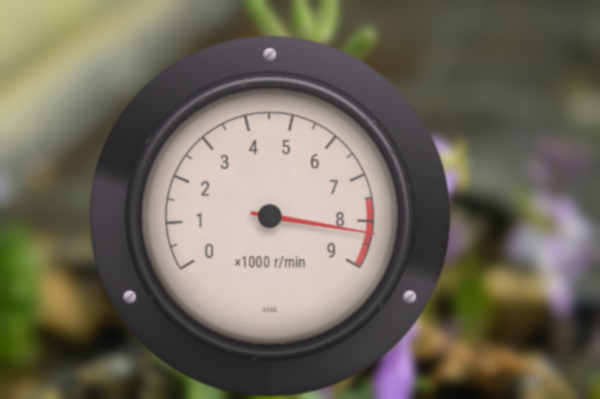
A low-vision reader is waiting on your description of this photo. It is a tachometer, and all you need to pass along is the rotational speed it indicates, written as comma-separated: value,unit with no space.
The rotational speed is 8250,rpm
